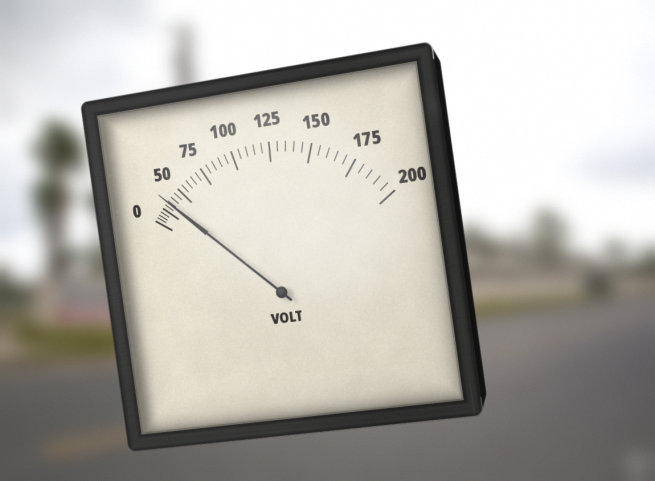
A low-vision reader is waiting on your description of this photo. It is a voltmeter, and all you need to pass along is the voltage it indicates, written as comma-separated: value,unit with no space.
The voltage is 35,V
